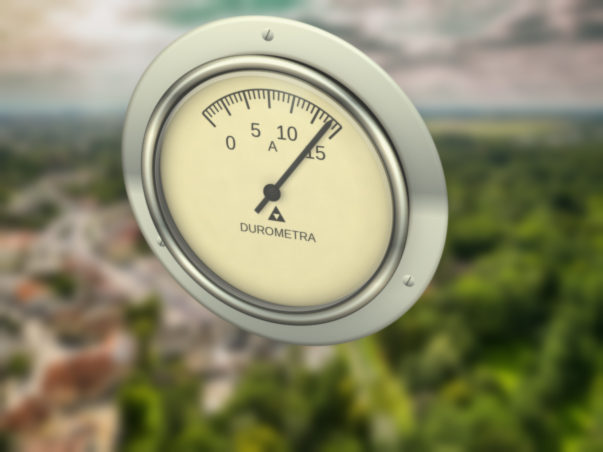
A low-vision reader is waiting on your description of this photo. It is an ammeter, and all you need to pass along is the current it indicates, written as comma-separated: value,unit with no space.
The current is 14,A
